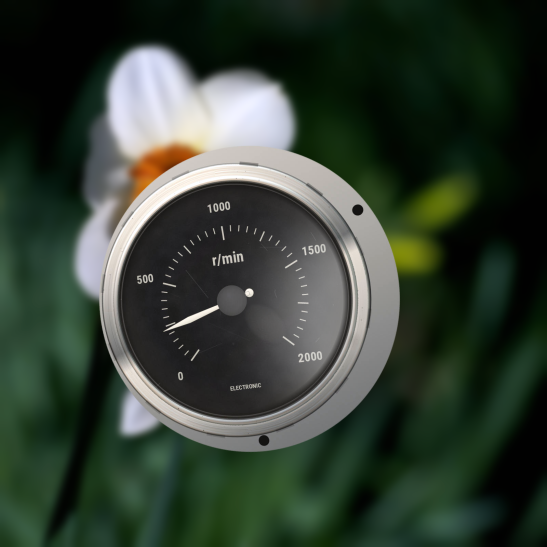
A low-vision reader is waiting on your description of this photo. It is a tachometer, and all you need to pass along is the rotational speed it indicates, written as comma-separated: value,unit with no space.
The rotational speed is 225,rpm
